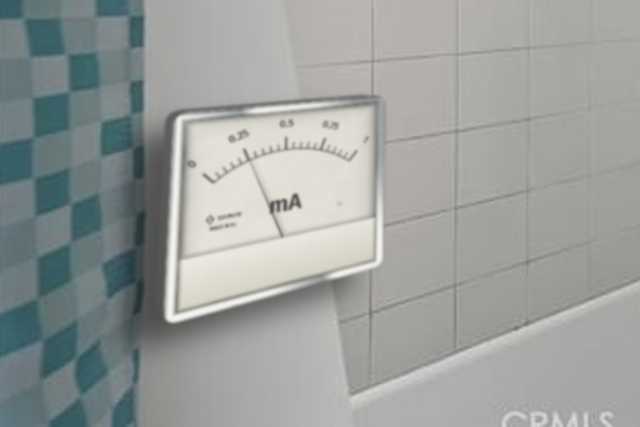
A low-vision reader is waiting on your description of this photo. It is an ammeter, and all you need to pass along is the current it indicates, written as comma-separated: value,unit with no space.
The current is 0.25,mA
